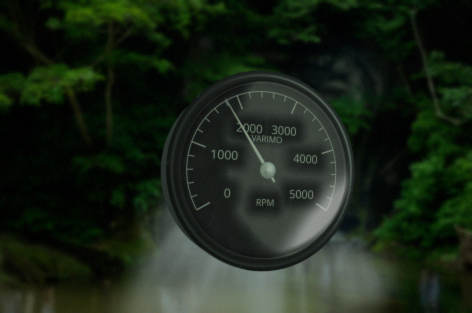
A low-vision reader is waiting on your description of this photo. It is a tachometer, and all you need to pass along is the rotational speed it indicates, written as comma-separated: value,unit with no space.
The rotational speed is 1800,rpm
